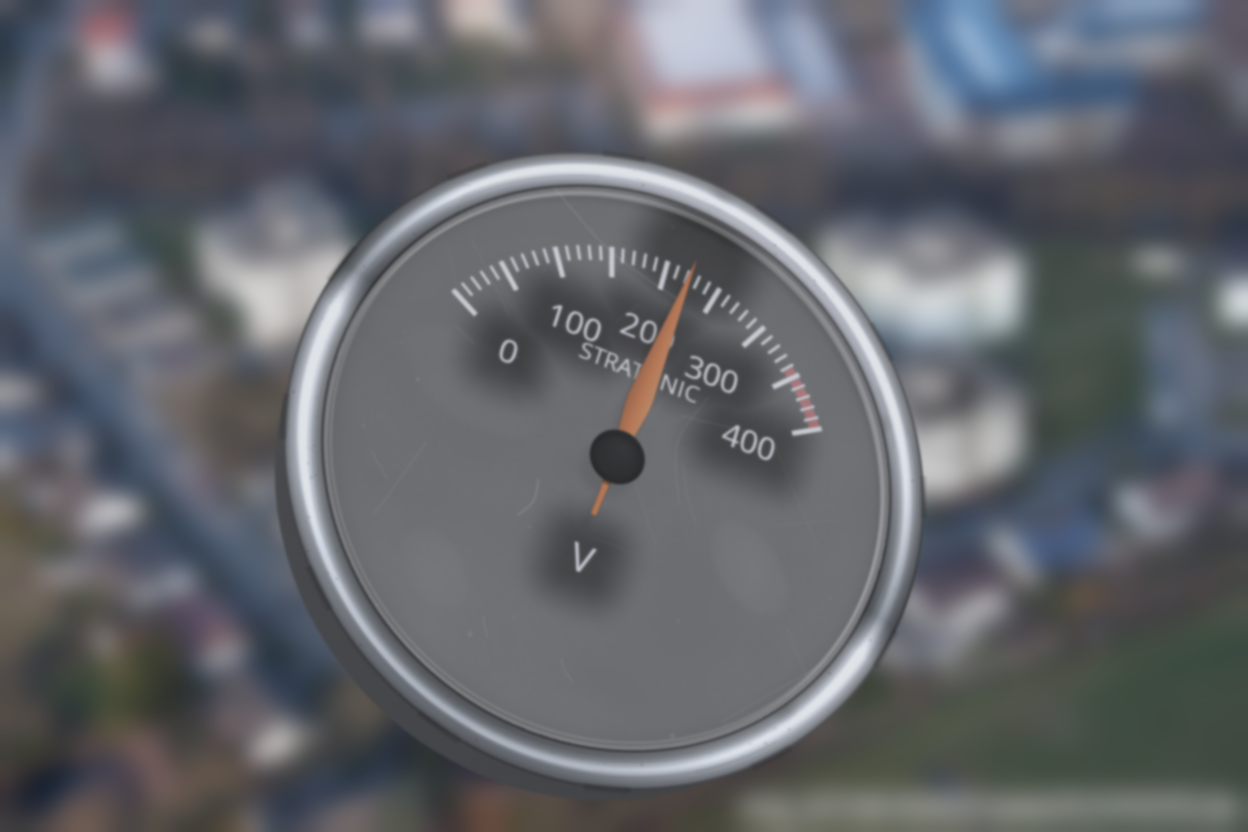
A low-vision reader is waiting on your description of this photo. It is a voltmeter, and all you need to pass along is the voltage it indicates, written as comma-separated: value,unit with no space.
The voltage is 220,V
